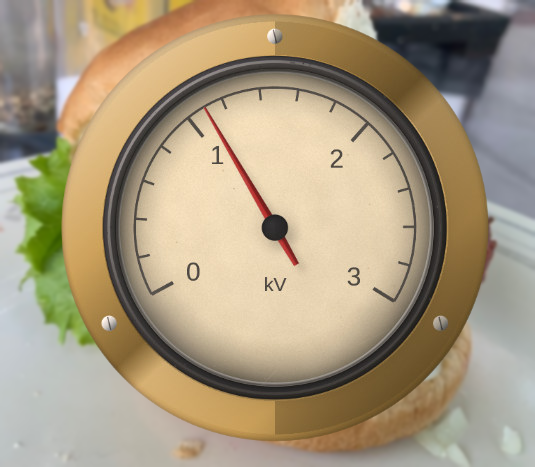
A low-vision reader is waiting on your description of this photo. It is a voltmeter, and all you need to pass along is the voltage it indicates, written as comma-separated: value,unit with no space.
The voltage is 1.1,kV
